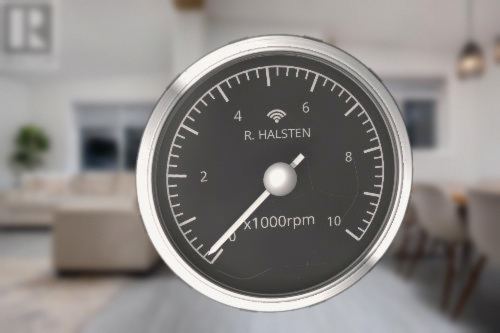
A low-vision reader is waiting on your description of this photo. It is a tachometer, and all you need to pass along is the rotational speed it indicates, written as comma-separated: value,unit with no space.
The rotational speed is 200,rpm
